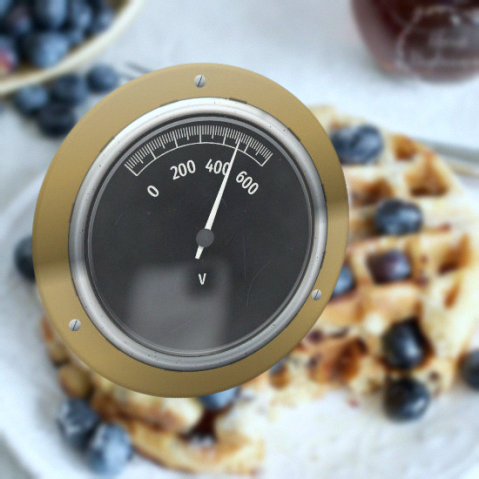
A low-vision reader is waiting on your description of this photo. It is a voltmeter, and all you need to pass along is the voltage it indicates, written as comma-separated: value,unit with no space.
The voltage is 450,V
